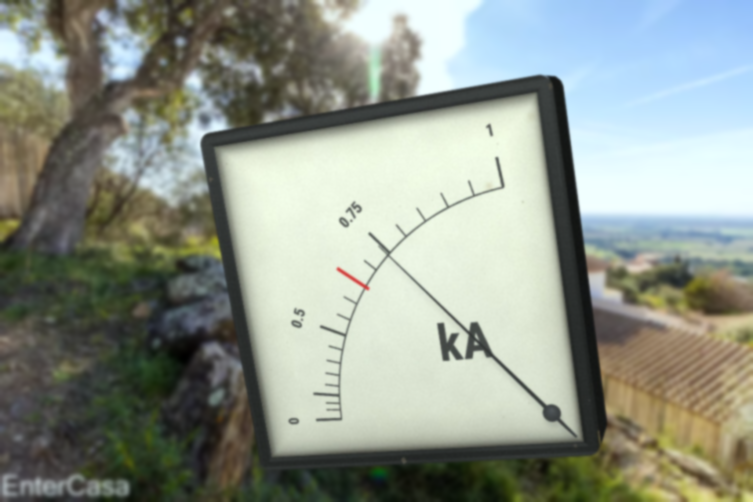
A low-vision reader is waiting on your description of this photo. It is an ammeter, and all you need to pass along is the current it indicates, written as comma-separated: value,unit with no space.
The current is 0.75,kA
